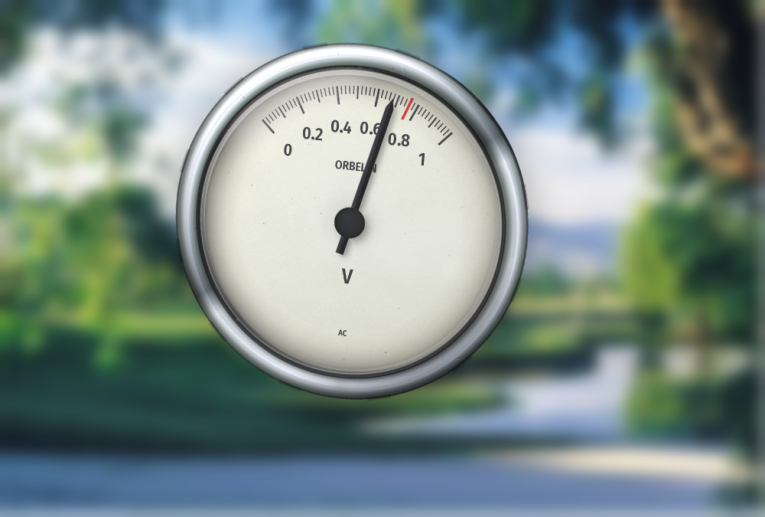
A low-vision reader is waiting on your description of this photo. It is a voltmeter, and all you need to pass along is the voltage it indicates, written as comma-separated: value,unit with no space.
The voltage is 0.68,V
